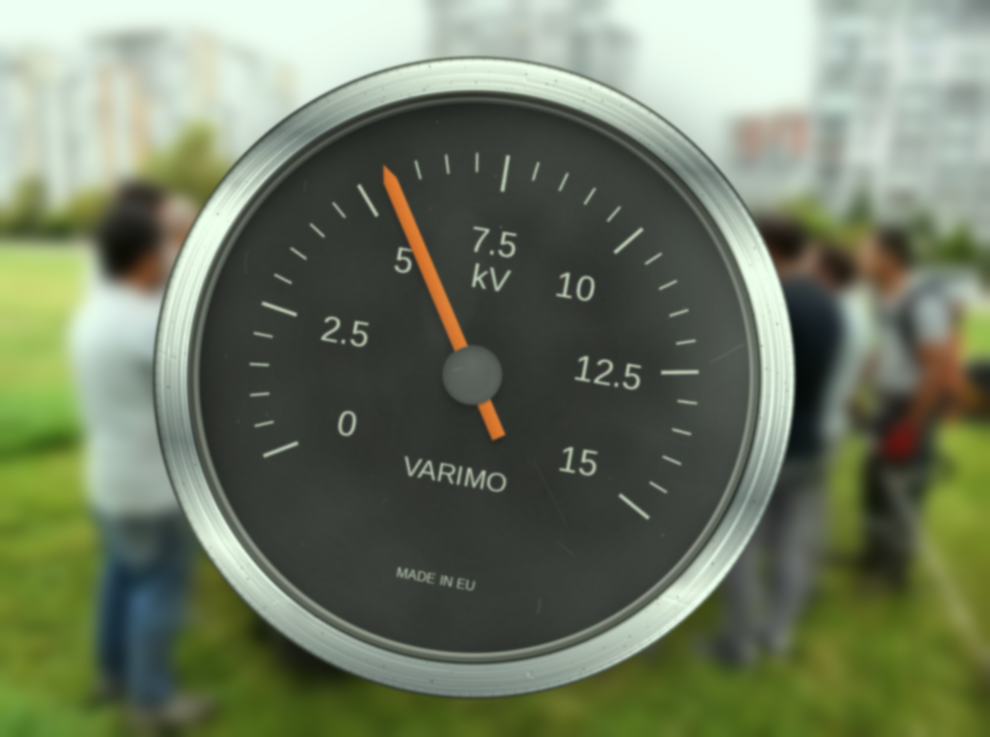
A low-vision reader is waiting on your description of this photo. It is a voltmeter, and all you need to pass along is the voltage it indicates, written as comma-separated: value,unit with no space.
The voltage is 5.5,kV
